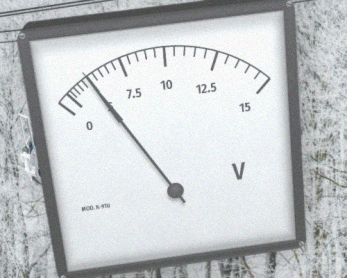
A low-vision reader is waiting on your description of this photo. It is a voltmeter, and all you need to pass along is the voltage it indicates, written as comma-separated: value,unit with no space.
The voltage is 5,V
